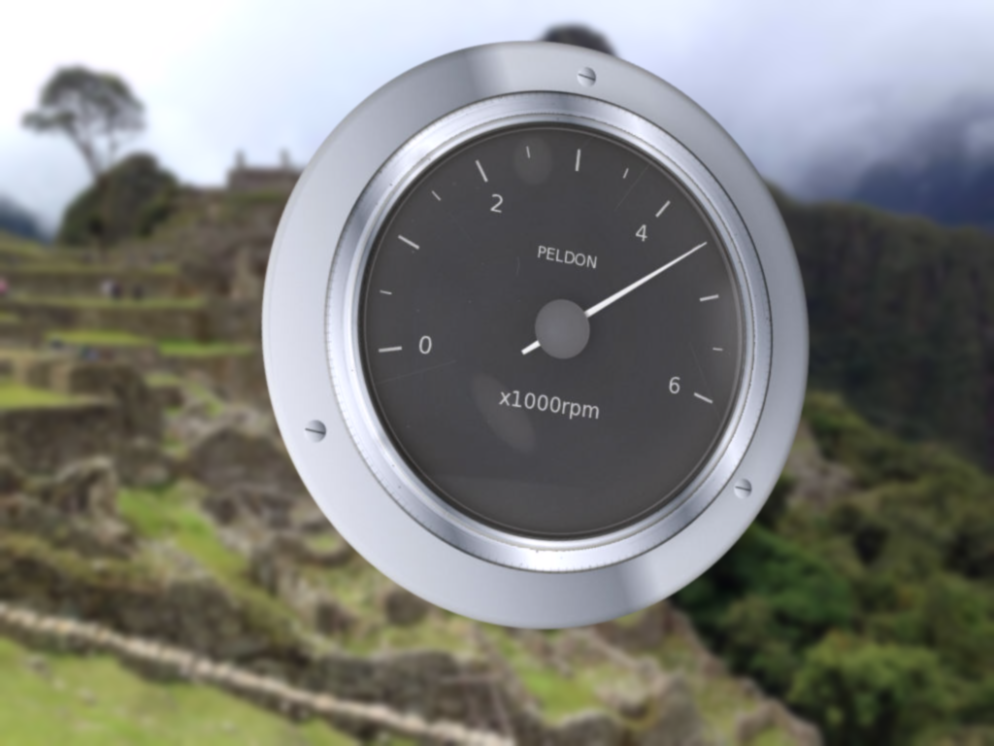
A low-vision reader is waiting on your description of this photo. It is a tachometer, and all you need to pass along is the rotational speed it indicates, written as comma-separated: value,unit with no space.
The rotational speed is 4500,rpm
